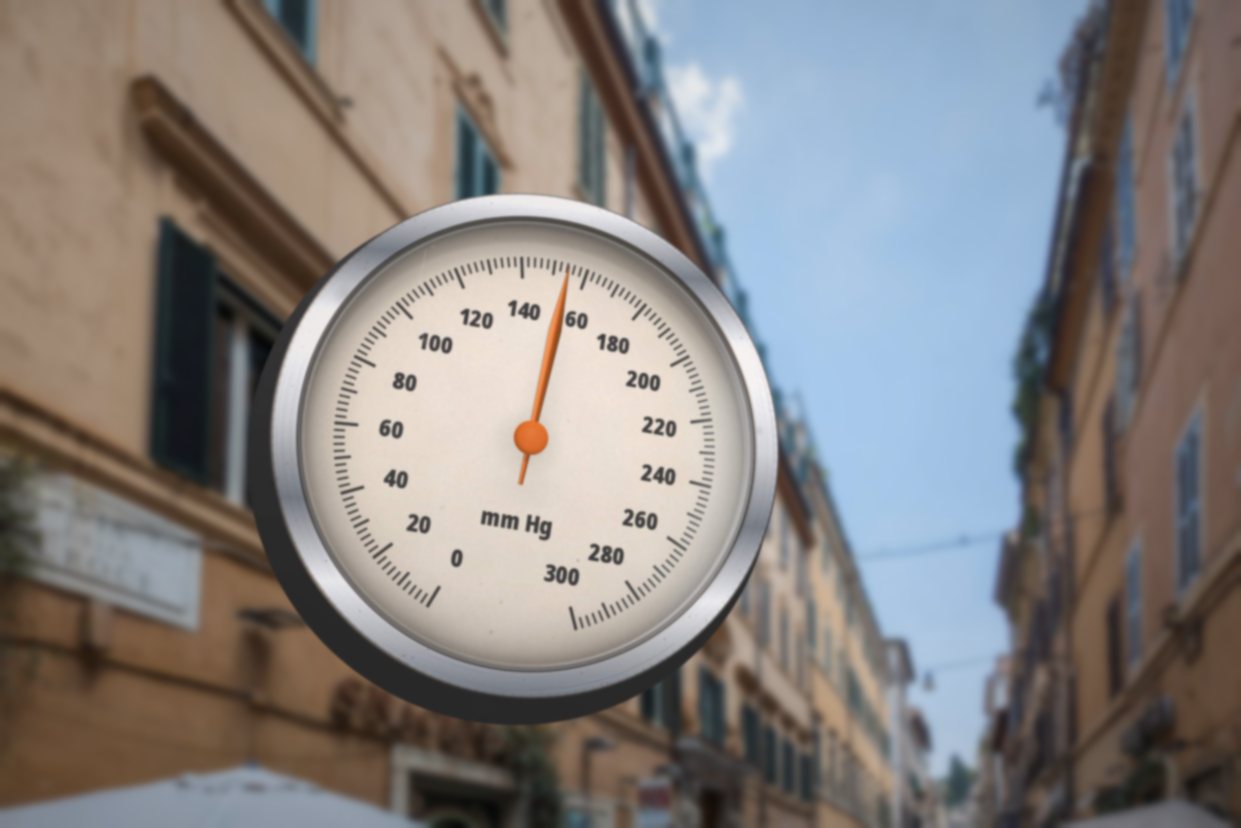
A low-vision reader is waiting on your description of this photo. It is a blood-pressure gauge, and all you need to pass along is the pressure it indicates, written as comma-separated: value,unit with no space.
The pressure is 154,mmHg
